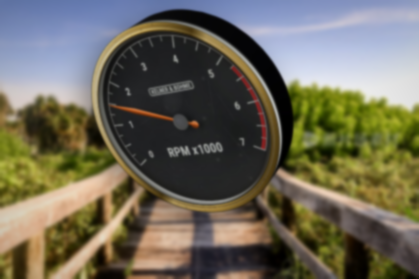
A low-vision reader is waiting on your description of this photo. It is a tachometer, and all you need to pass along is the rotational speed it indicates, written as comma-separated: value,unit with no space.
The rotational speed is 1500,rpm
